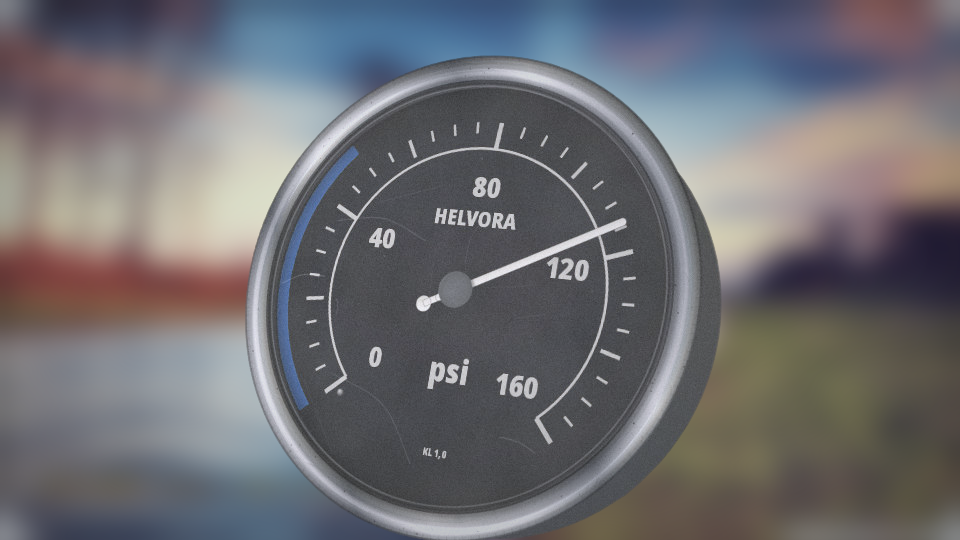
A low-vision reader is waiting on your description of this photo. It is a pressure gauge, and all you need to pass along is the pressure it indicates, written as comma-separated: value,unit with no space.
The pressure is 115,psi
